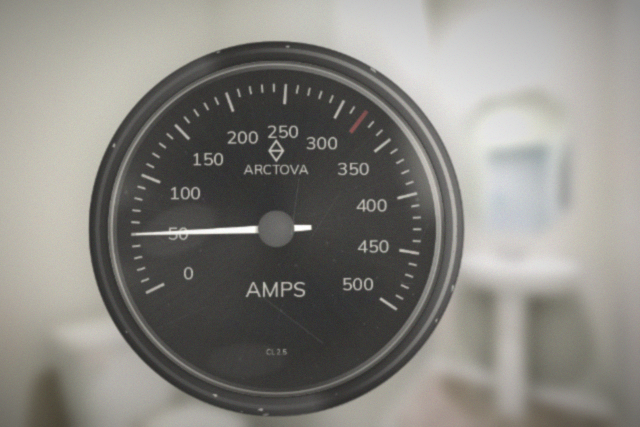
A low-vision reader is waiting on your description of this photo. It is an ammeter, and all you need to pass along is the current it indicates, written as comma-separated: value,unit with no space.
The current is 50,A
